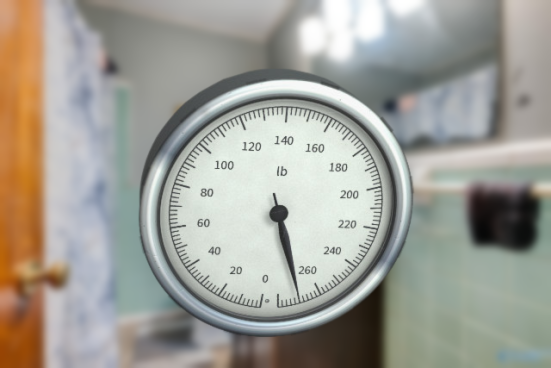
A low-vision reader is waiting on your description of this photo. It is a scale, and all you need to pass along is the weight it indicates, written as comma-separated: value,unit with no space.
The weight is 270,lb
